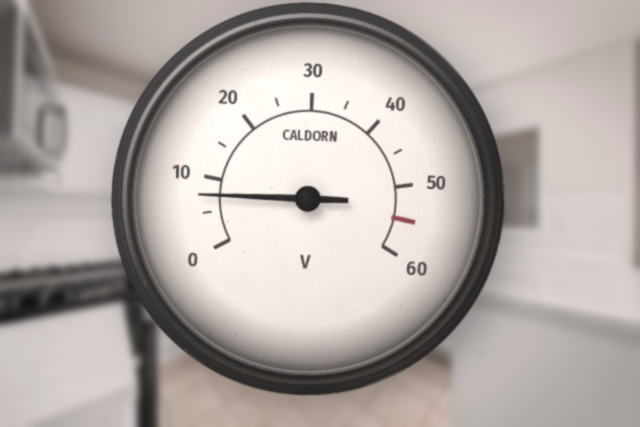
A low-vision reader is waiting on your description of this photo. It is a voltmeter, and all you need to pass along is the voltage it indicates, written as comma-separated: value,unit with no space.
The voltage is 7.5,V
